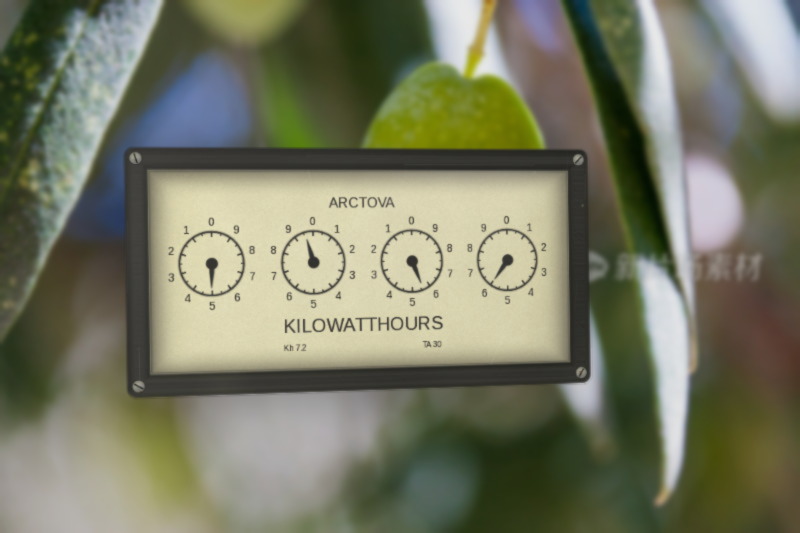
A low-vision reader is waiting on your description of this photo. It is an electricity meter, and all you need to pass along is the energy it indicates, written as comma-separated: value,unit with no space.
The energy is 4956,kWh
